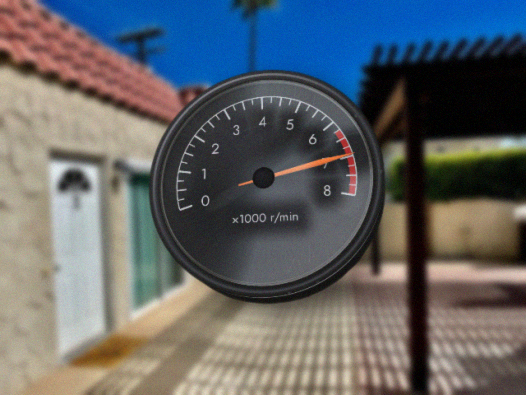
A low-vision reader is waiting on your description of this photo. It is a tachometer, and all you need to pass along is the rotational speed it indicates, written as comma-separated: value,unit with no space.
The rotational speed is 7000,rpm
